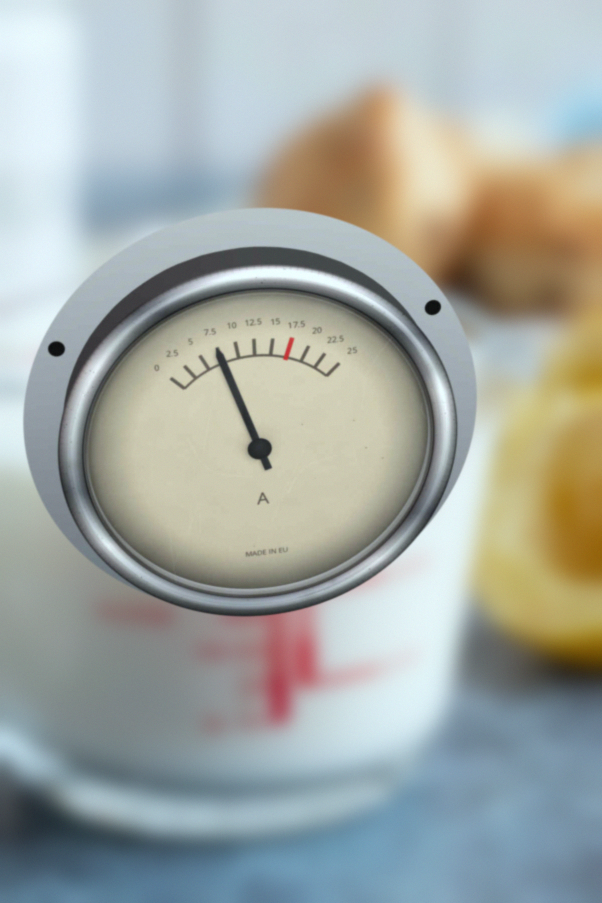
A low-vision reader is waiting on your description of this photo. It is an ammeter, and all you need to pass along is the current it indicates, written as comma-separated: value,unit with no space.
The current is 7.5,A
